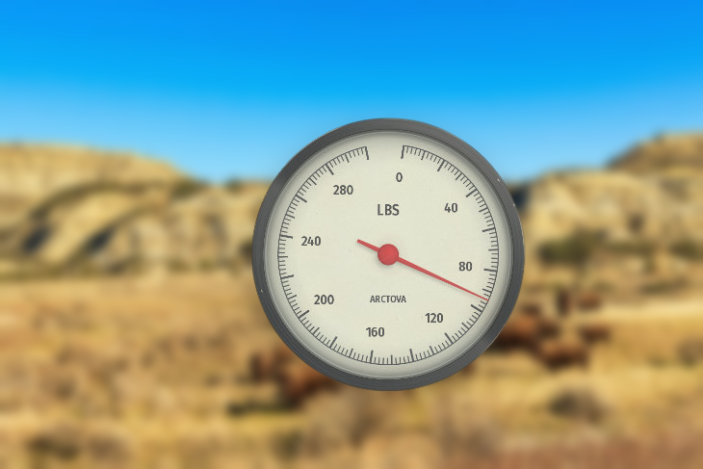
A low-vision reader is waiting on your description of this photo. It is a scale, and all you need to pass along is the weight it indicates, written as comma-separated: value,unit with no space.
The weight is 94,lb
